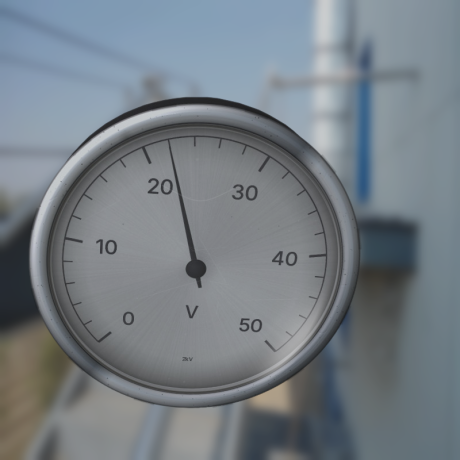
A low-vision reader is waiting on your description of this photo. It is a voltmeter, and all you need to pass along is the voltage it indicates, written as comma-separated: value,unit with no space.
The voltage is 22,V
